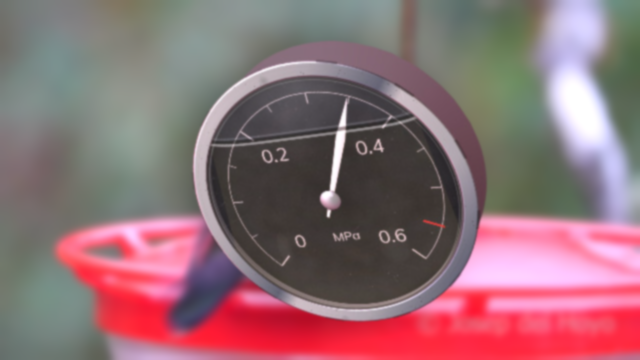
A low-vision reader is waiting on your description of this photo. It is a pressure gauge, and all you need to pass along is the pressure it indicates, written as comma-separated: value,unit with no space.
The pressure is 0.35,MPa
